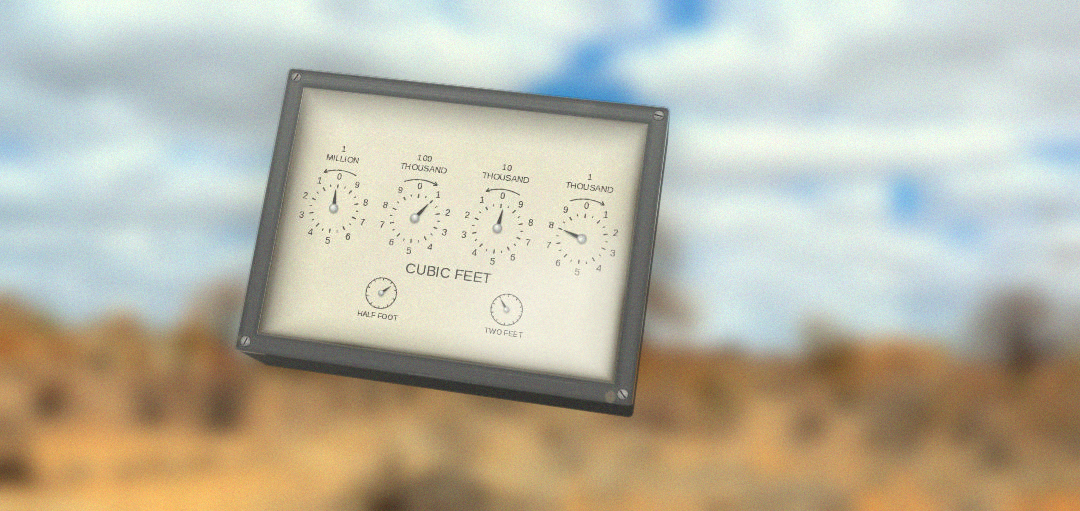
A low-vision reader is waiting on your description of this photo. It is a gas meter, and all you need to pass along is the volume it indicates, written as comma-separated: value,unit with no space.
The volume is 9800,ft³
